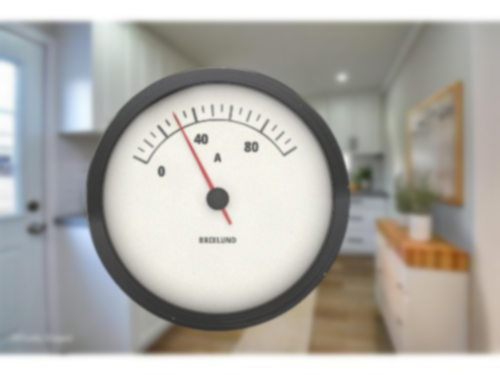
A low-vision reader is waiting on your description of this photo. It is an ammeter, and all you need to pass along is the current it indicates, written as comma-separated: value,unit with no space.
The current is 30,A
